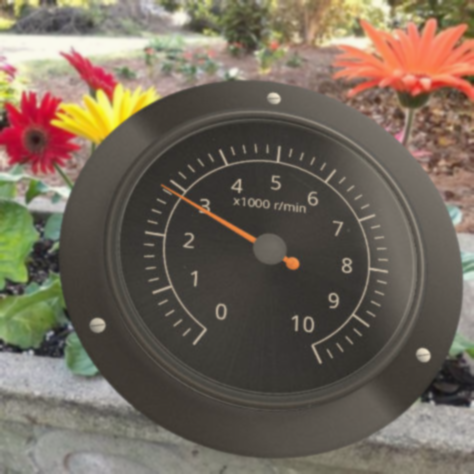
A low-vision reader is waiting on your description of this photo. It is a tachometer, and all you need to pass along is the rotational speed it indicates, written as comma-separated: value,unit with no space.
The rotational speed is 2800,rpm
